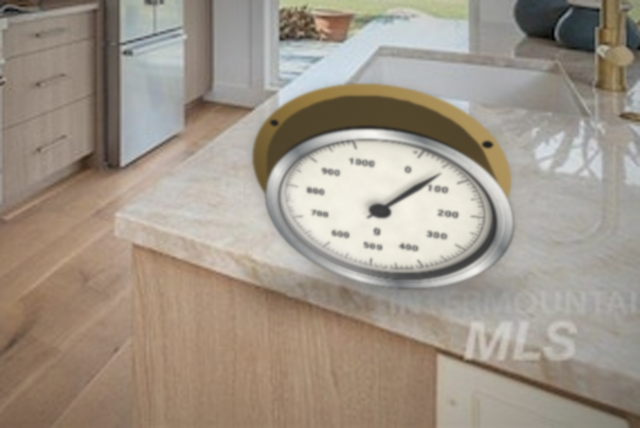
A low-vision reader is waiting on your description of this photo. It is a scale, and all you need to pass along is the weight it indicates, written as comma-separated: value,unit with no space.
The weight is 50,g
